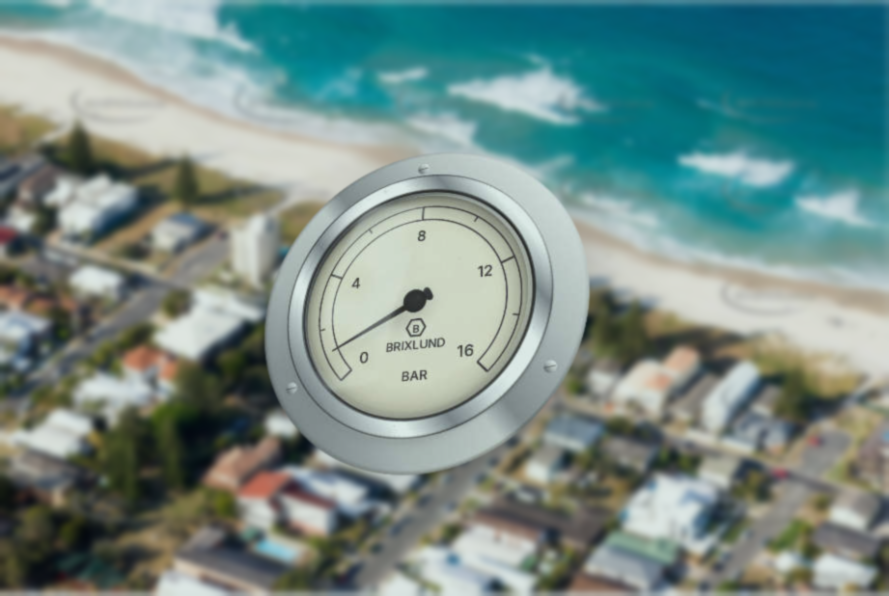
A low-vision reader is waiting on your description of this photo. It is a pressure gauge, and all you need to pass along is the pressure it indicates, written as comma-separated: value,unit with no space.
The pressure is 1,bar
